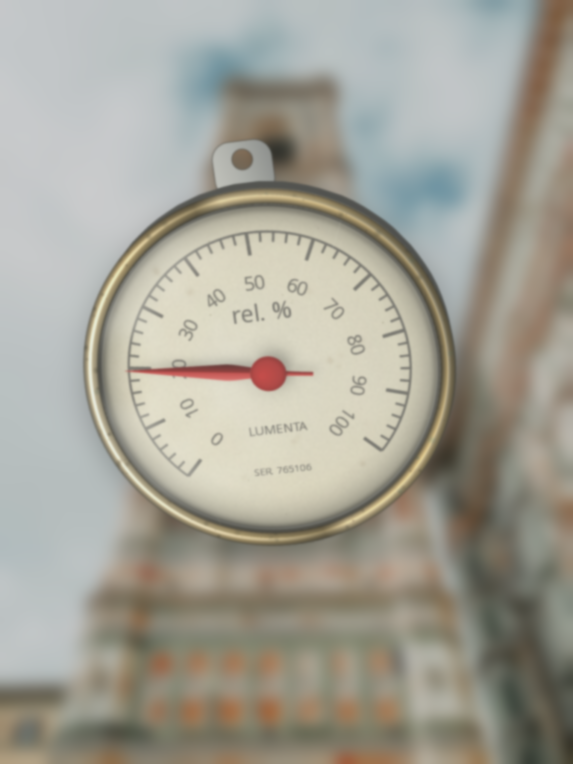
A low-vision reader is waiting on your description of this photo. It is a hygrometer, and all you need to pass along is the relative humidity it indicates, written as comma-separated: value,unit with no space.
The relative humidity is 20,%
